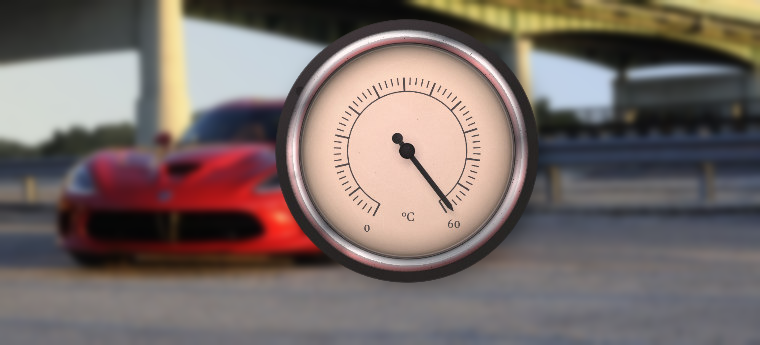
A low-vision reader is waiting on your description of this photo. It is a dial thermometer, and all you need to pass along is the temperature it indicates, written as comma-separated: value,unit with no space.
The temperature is 59,°C
